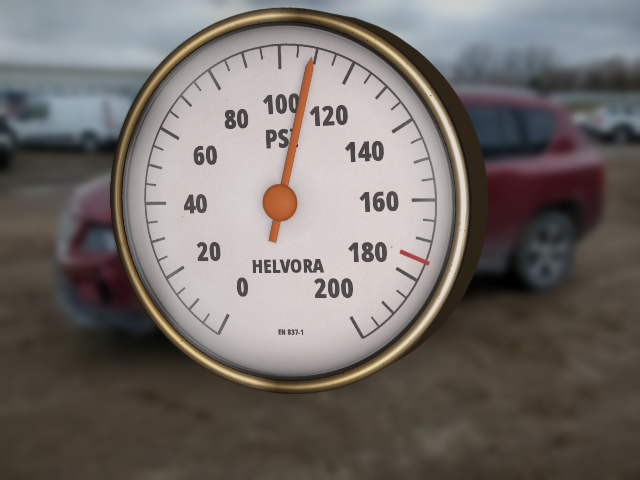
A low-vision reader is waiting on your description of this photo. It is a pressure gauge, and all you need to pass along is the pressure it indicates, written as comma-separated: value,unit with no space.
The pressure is 110,psi
